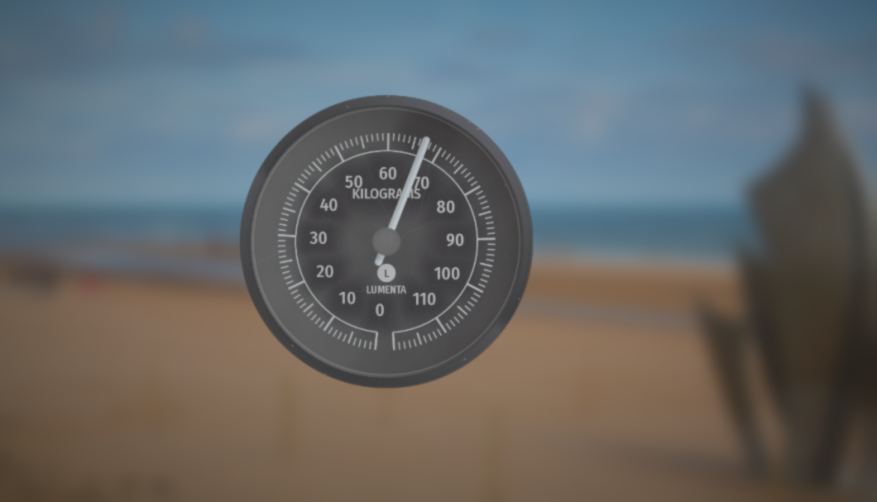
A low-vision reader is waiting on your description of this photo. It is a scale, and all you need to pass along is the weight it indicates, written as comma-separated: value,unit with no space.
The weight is 67,kg
